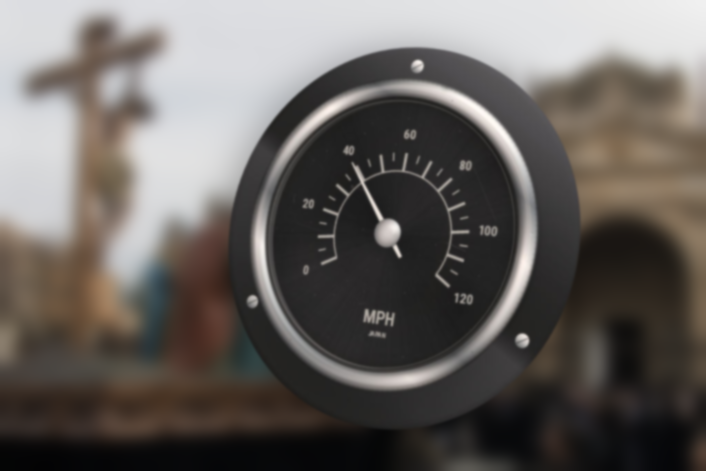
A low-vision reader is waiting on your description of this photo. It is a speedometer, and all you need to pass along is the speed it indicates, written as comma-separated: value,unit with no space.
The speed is 40,mph
